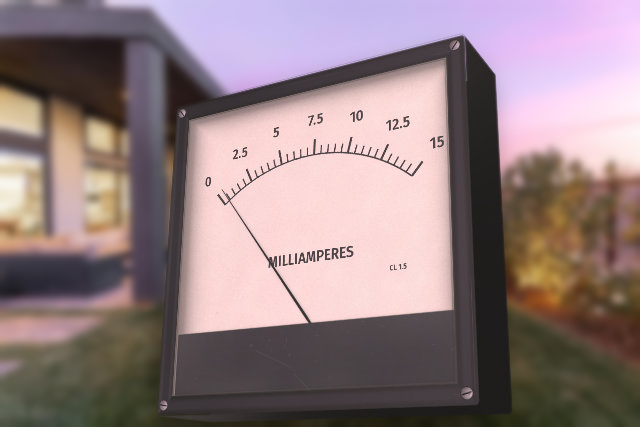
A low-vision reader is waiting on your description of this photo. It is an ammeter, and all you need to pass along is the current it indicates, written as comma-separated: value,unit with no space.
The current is 0.5,mA
